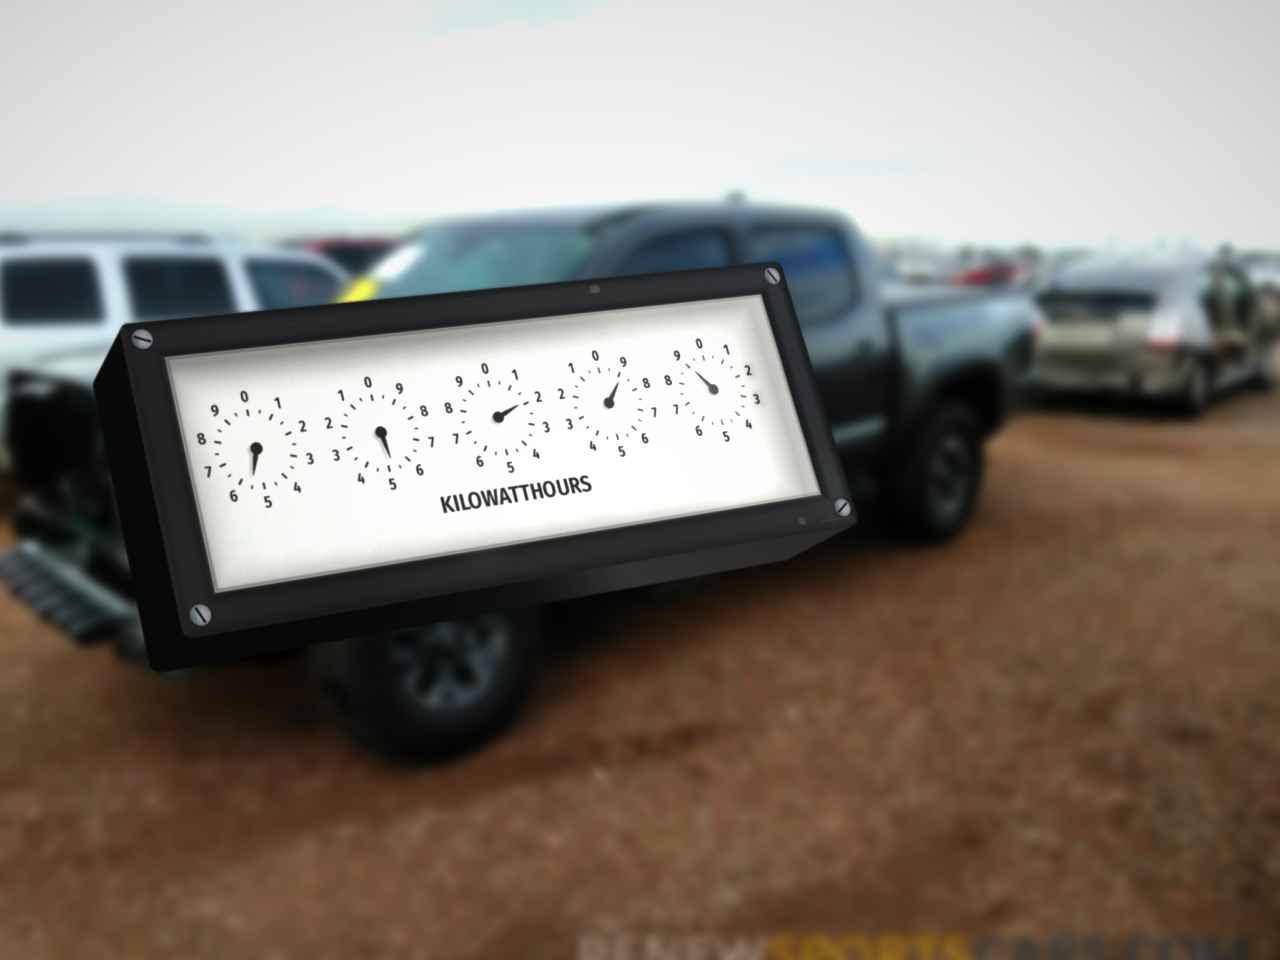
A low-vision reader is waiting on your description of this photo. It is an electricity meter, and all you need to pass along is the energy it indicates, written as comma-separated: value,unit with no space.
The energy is 55189,kWh
